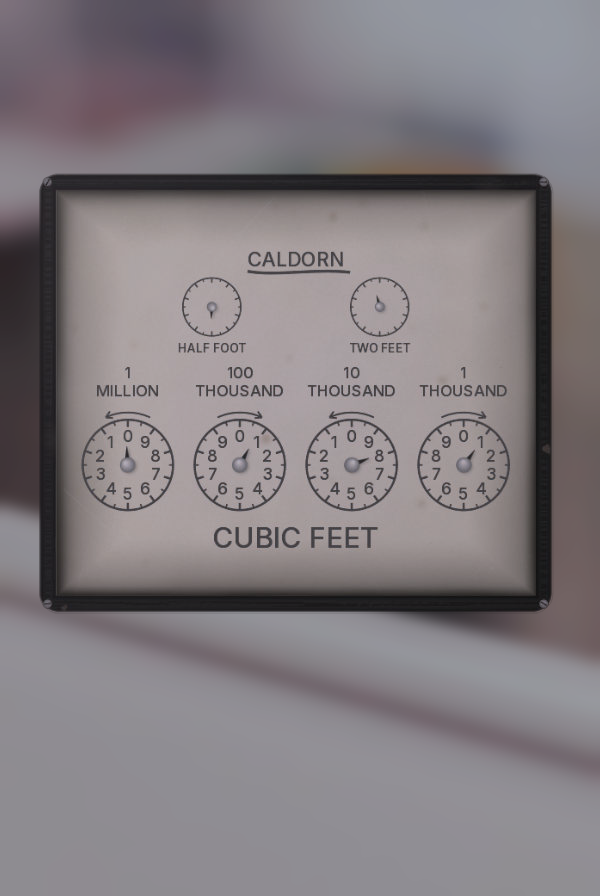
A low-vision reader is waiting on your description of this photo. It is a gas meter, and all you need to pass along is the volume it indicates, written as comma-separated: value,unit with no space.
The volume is 8100,ft³
